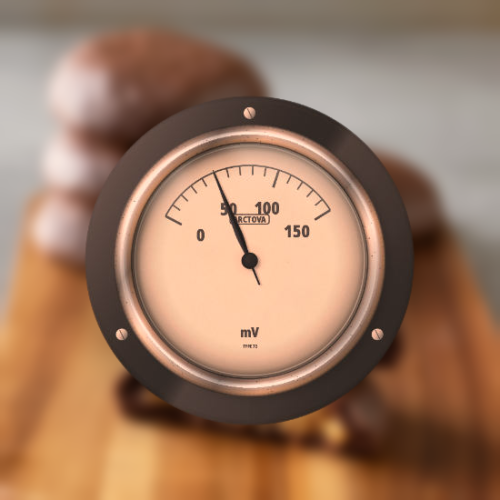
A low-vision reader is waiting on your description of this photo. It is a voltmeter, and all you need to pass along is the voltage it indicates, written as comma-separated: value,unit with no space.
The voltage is 50,mV
